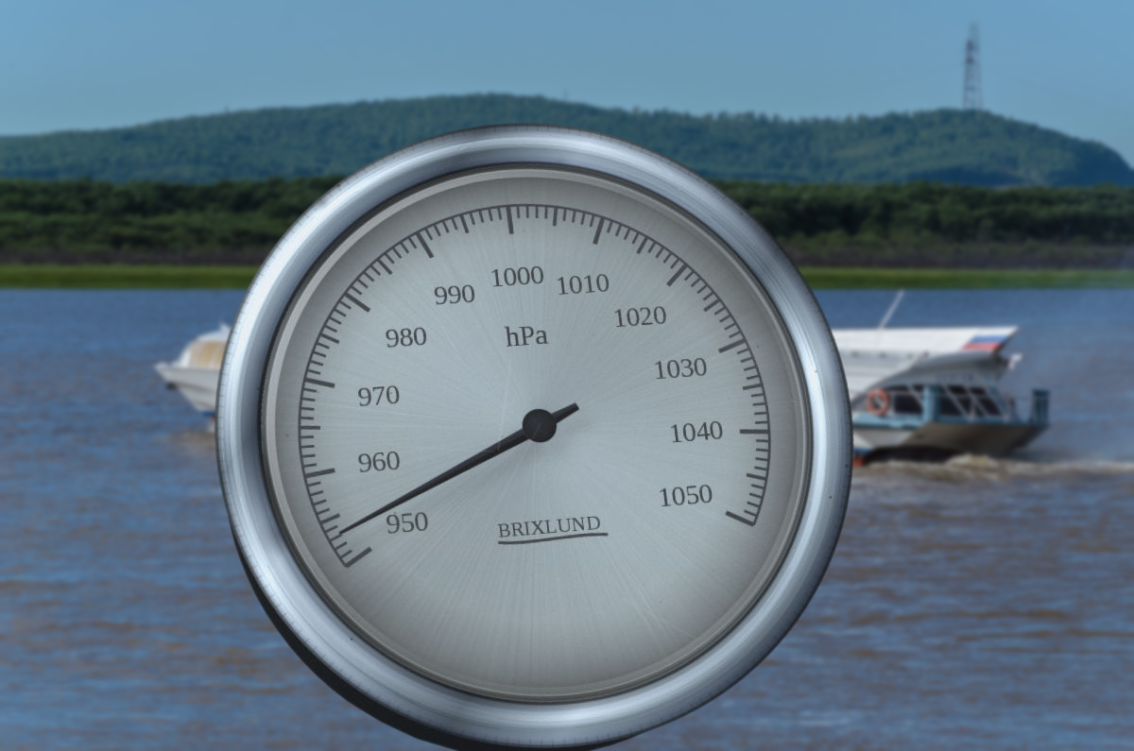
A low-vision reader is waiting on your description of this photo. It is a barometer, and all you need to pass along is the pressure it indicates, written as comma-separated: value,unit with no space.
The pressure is 953,hPa
